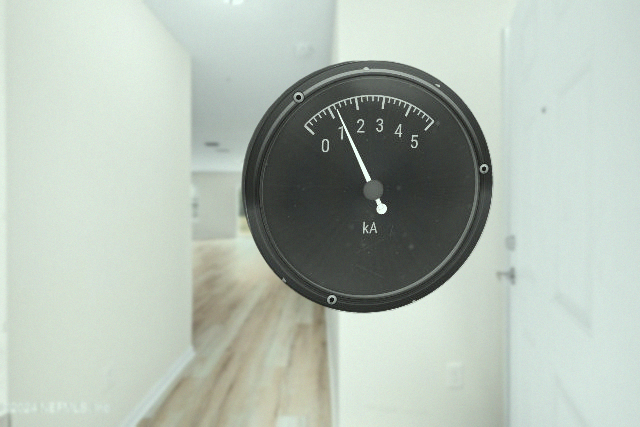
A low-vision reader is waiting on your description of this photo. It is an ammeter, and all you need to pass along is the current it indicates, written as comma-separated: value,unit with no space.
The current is 1.2,kA
